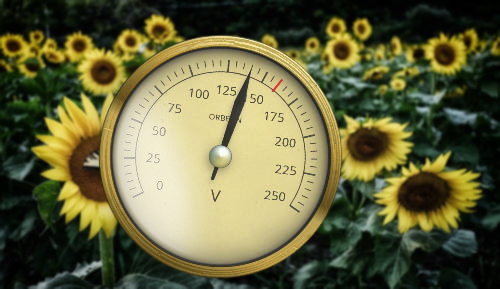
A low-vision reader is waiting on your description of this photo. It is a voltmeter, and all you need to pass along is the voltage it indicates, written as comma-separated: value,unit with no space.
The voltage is 140,V
